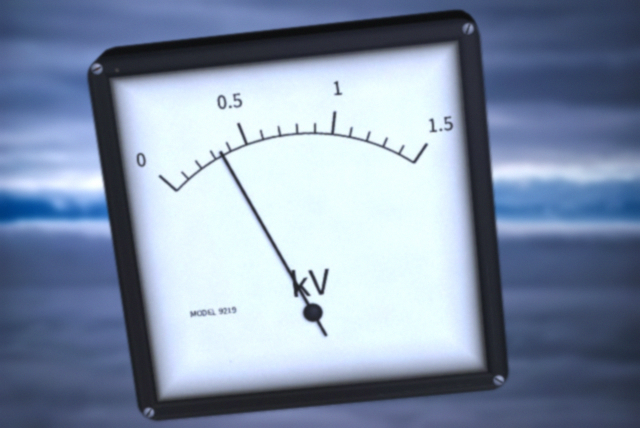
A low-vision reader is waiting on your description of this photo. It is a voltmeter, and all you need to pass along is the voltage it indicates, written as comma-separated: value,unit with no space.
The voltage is 0.35,kV
